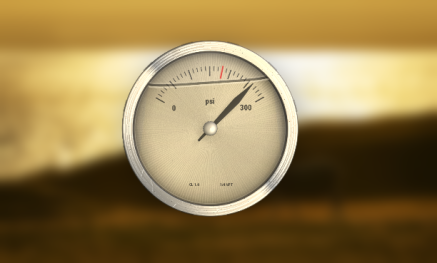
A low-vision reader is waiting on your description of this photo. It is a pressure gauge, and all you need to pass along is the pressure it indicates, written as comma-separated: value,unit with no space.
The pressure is 260,psi
